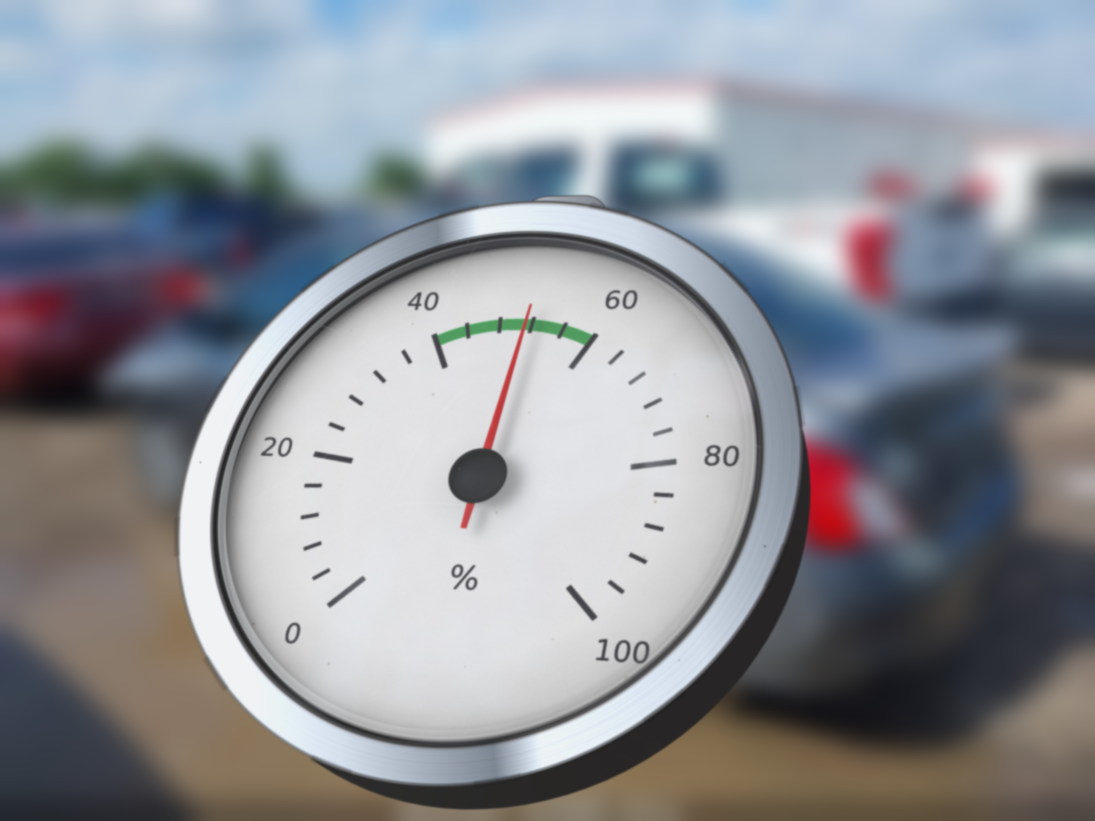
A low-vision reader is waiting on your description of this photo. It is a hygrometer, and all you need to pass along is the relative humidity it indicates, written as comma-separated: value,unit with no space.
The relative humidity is 52,%
